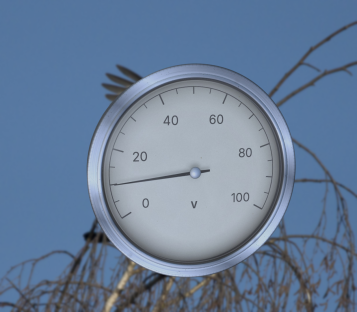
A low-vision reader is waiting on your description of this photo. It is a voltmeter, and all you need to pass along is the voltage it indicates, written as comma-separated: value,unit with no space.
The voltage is 10,V
